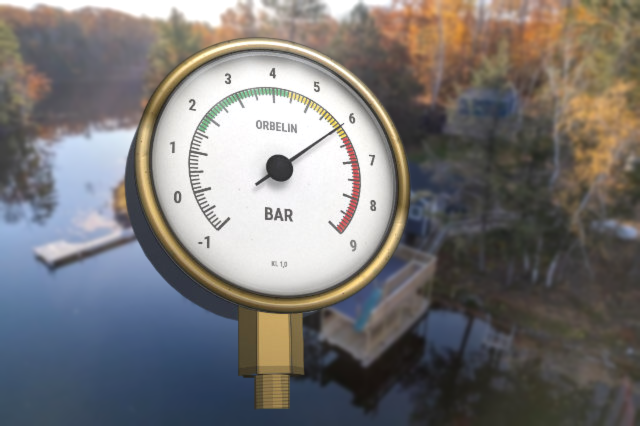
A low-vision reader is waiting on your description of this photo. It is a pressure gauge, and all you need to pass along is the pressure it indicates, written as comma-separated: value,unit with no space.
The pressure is 6,bar
